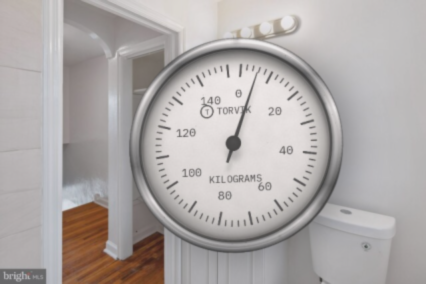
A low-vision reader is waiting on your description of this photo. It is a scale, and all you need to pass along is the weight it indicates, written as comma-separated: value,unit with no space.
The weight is 6,kg
